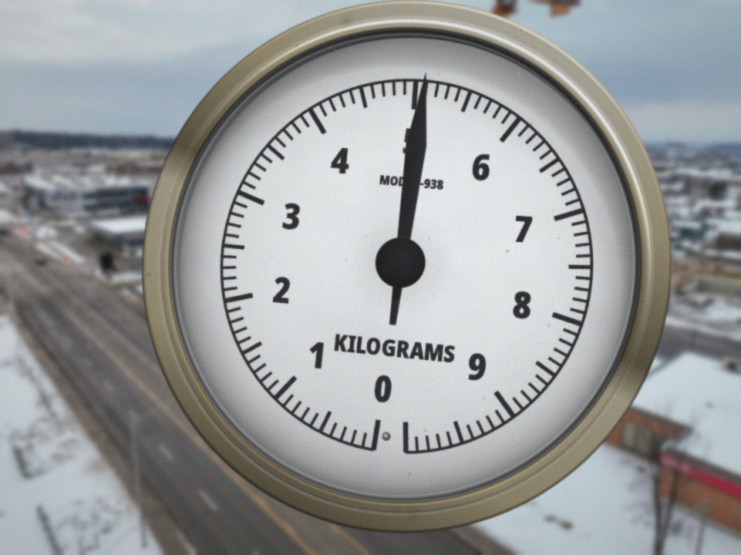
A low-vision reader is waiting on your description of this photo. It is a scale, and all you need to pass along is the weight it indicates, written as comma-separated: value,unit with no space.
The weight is 5.1,kg
